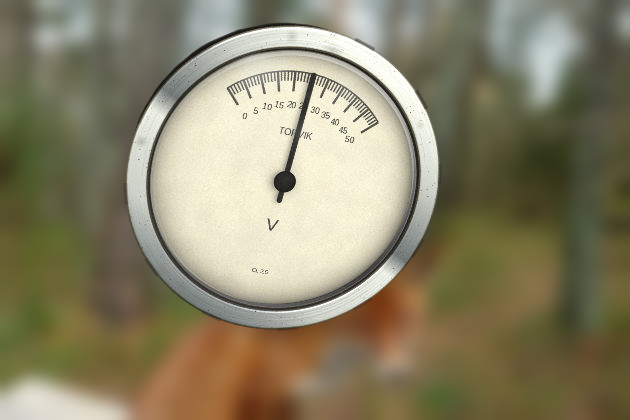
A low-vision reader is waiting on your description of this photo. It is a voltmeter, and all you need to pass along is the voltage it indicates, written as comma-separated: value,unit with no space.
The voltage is 25,V
